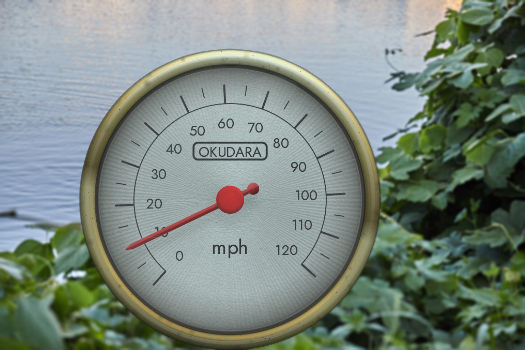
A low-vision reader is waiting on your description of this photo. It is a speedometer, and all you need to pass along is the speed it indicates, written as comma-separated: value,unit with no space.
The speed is 10,mph
